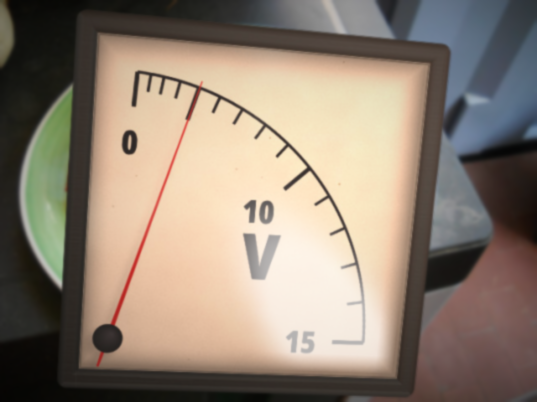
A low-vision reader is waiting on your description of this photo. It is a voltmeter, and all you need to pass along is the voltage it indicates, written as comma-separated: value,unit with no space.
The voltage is 5,V
